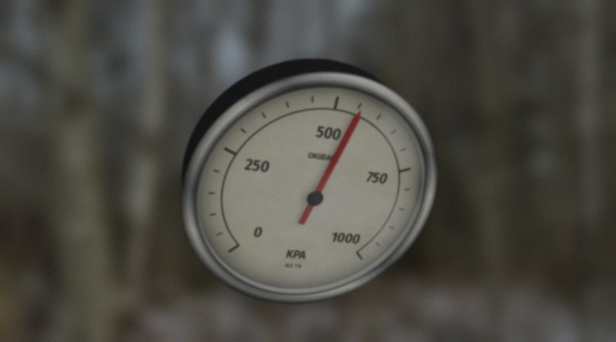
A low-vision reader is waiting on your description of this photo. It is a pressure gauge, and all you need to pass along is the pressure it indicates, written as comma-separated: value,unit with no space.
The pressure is 550,kPa
